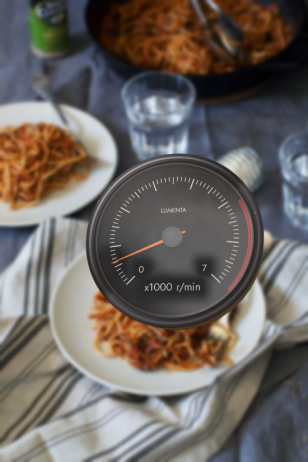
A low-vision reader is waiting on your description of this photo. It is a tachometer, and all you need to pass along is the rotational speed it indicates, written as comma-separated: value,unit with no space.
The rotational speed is 600,rpm
